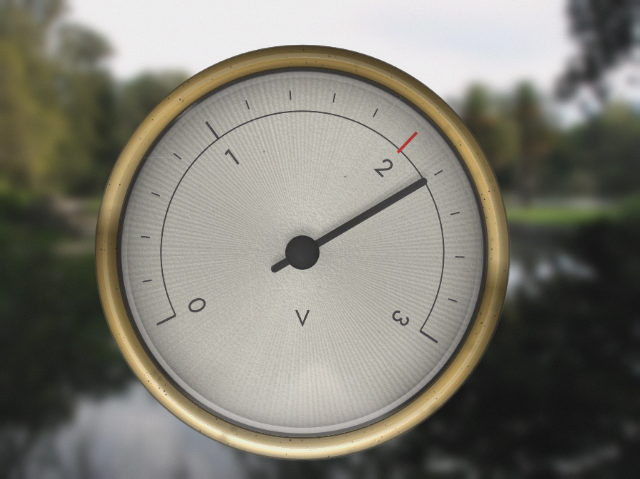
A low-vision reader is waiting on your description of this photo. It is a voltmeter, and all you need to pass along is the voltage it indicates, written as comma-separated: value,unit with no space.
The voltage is 2.2,V
